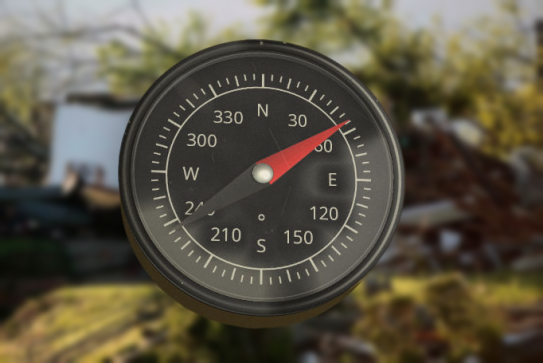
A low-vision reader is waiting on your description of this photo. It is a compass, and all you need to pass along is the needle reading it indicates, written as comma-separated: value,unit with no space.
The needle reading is 55,°
